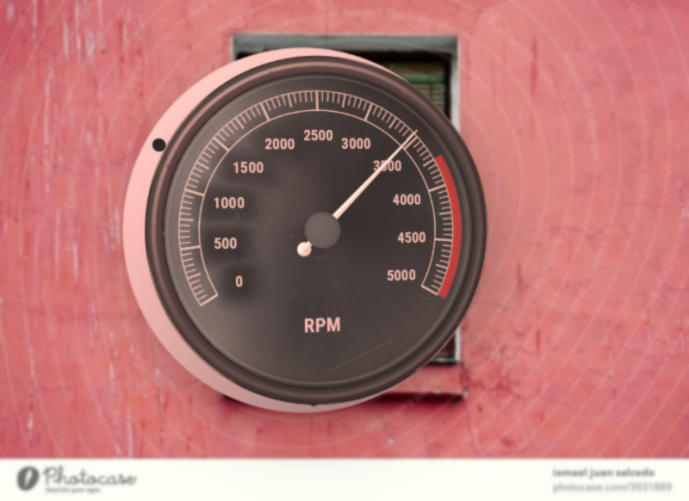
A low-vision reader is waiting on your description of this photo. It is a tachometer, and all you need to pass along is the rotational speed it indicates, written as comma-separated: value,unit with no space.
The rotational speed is 3450,rpm
